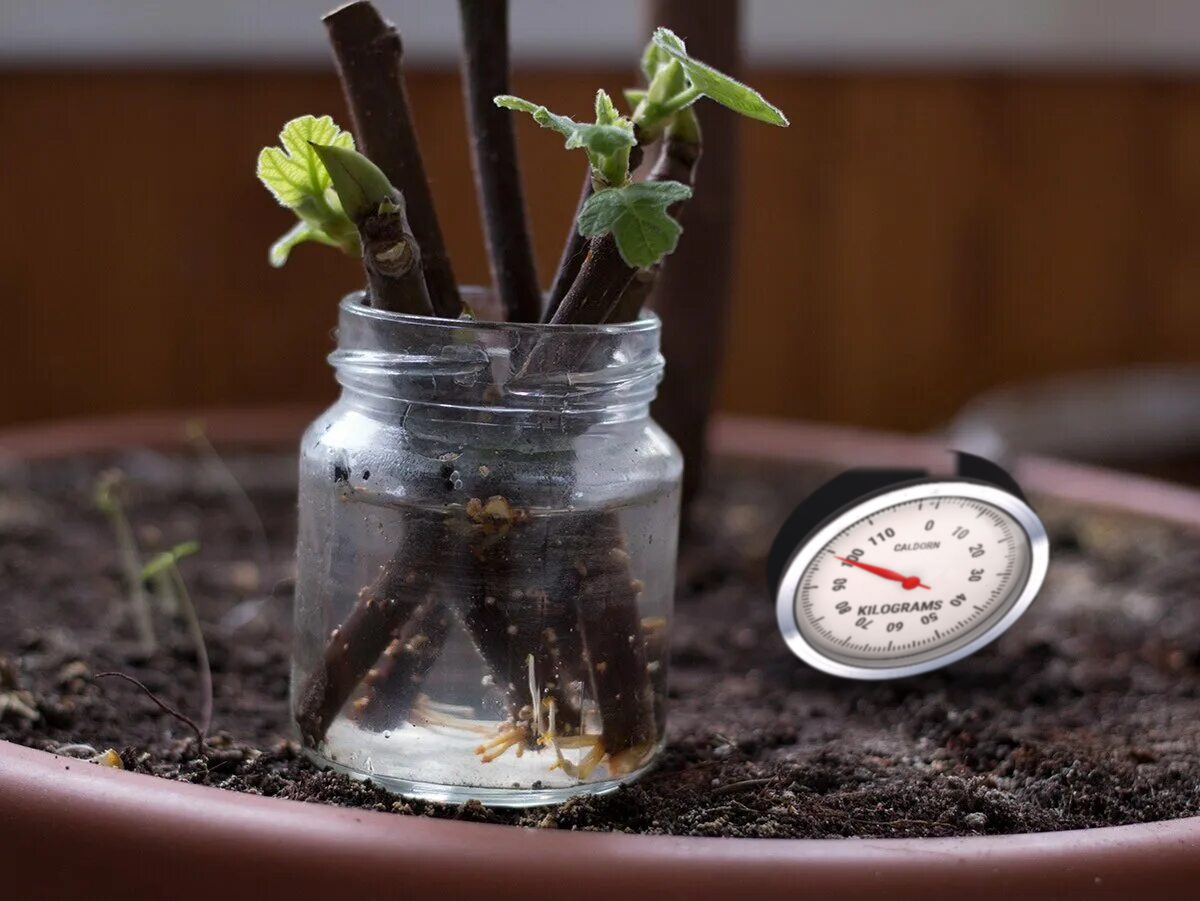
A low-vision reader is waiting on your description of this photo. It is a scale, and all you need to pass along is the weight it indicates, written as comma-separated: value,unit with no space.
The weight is 100,kg
